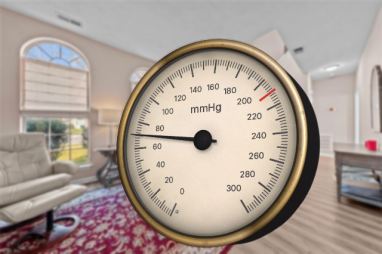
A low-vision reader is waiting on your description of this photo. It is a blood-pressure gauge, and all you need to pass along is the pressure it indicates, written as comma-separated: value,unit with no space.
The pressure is 70,mmHg
